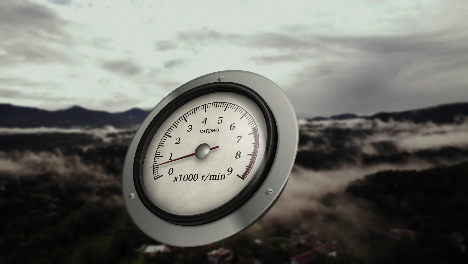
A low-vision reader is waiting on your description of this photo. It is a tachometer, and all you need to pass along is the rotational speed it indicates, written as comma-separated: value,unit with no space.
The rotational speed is 500,rpm
